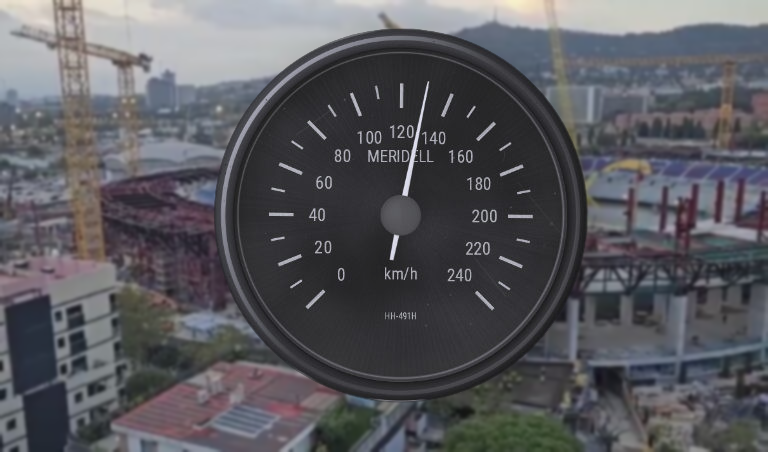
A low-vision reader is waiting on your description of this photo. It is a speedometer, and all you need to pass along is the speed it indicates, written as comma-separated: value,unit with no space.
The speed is 130,km/h
